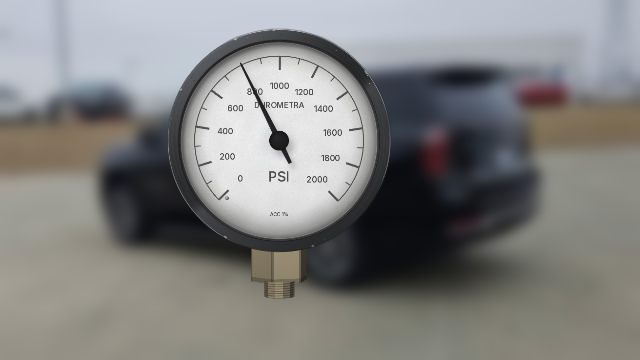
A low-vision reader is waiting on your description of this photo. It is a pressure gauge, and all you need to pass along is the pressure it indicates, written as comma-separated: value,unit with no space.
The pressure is 800,psi
